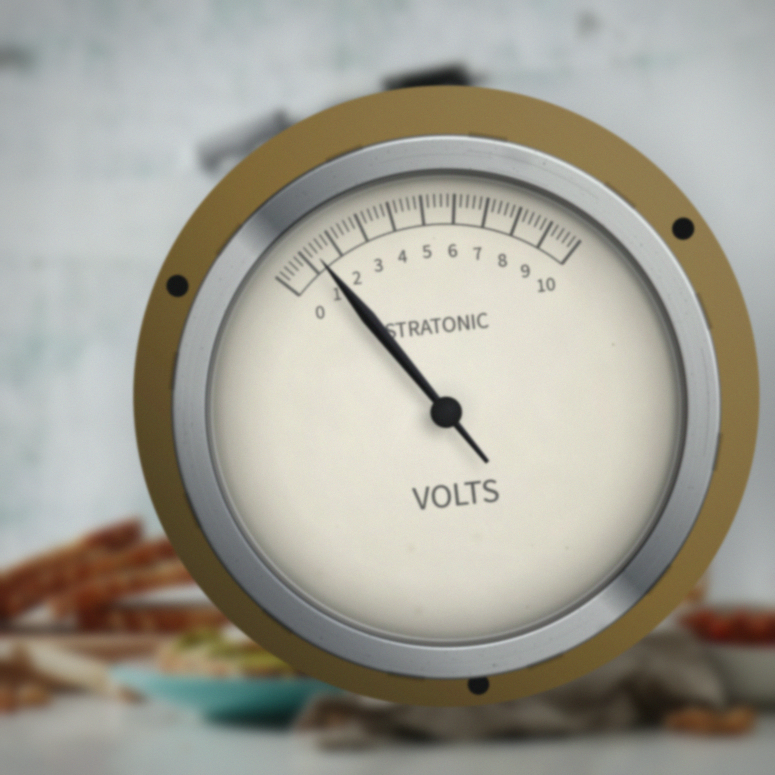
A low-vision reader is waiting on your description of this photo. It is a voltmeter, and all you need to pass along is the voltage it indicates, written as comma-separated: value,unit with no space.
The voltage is 1.4,V
